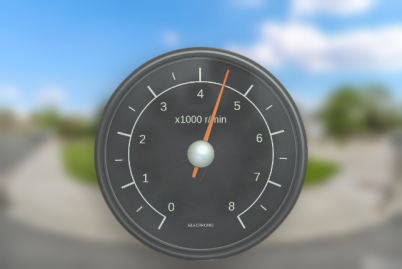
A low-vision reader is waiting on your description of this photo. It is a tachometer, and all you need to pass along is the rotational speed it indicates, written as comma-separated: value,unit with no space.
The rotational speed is 4500,rpm
